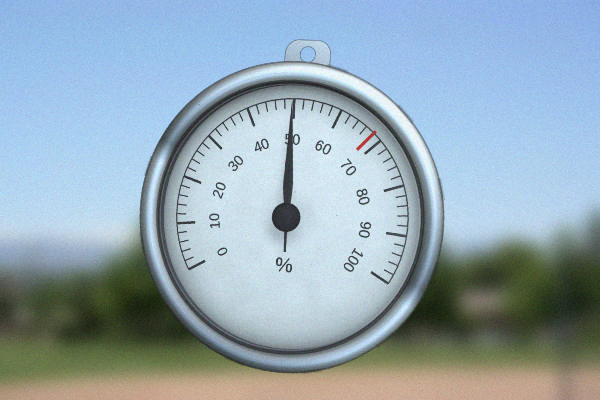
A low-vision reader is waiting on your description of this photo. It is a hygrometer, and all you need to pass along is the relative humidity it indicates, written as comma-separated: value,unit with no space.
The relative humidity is 50,%
